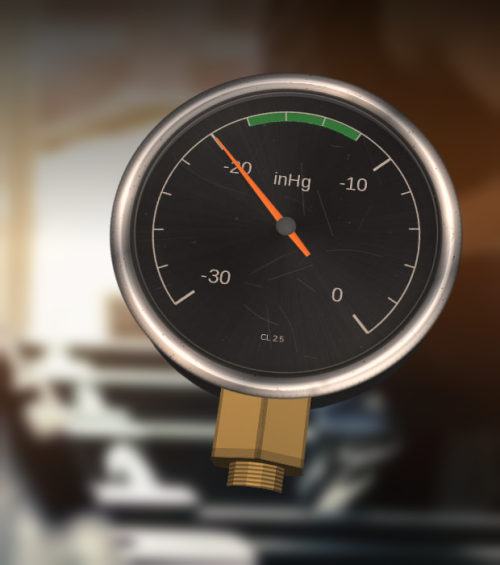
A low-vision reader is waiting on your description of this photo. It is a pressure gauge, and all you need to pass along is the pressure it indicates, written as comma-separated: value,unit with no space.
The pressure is -20,inHg
